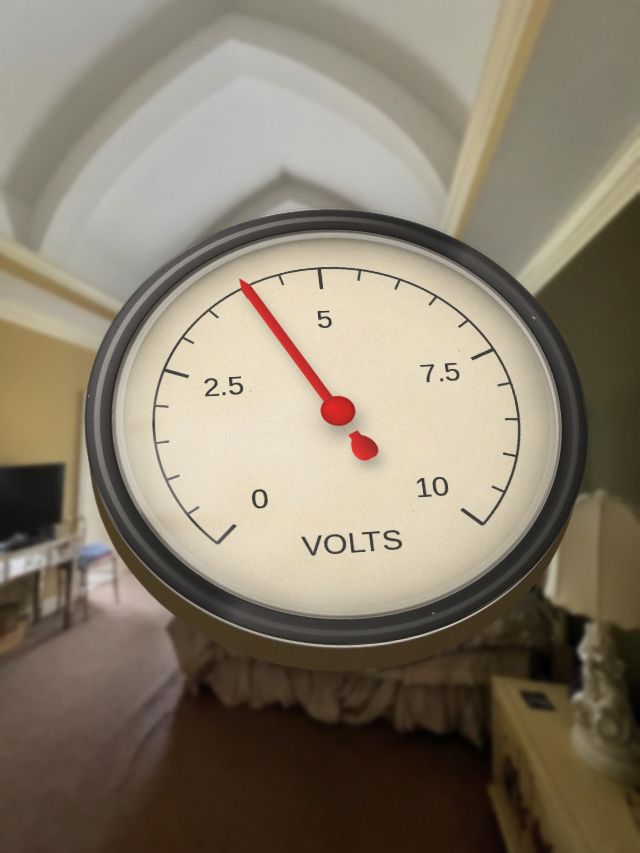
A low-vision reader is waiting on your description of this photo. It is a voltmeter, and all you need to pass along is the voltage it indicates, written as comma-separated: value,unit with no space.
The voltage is 4,V
